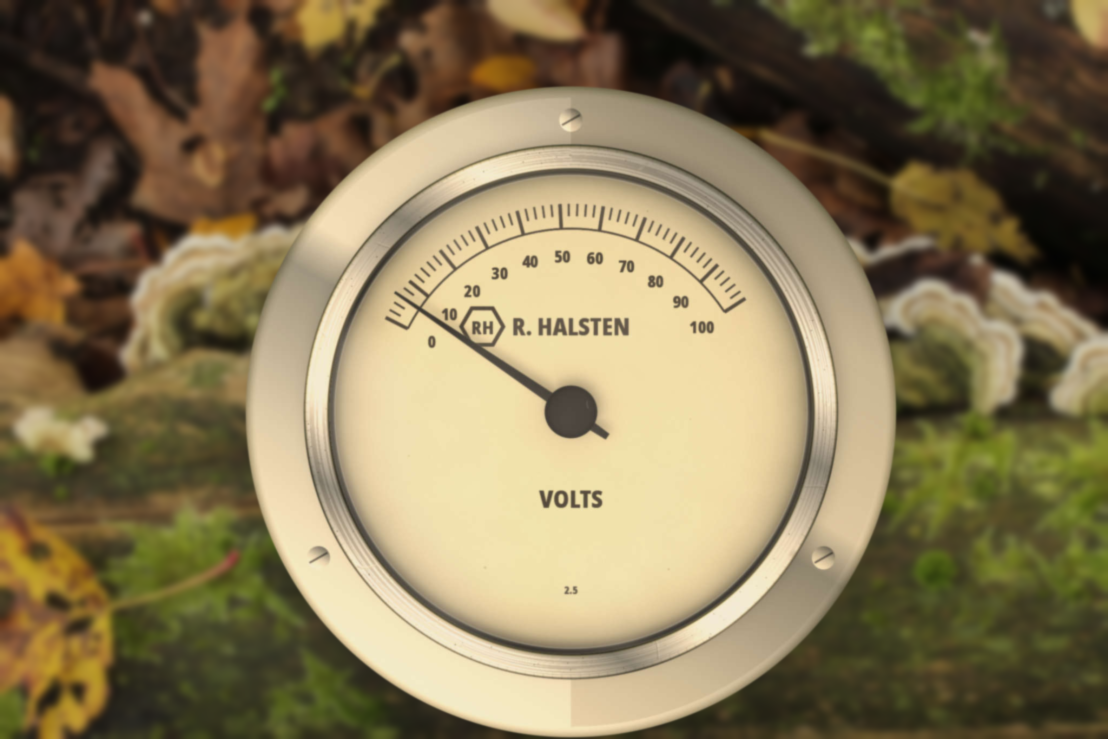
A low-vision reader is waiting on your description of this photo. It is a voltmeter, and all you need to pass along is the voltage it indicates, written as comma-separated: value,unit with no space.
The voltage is 6,V
